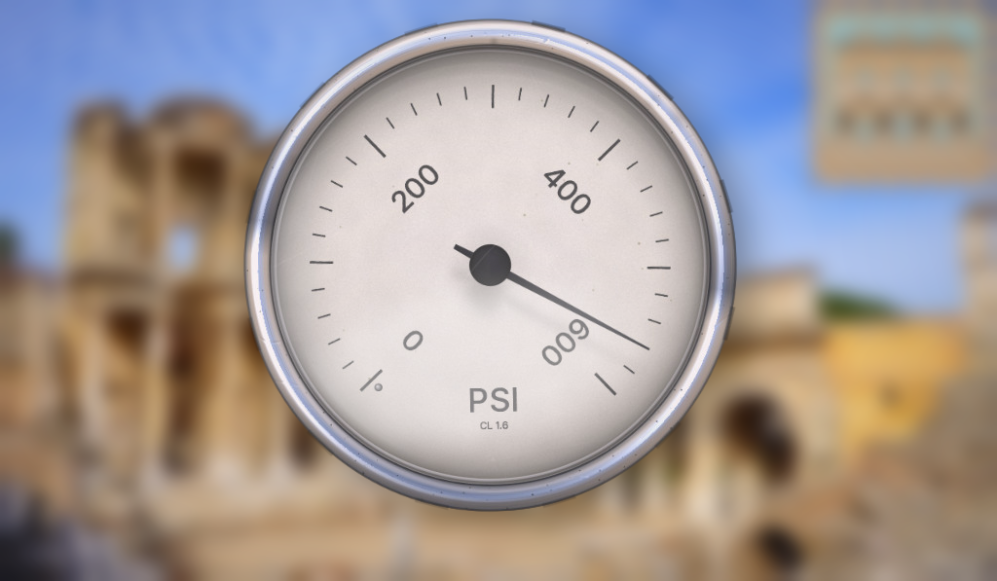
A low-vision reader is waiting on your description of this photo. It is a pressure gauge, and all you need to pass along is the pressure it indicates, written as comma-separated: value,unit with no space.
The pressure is 560,psi
